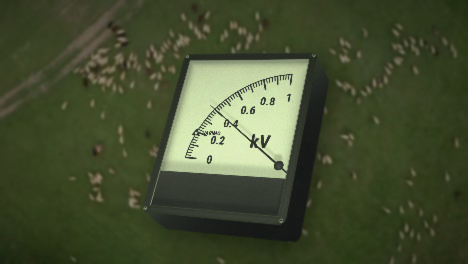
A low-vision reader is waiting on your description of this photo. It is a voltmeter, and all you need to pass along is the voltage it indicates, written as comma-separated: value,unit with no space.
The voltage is 0.4,kV
